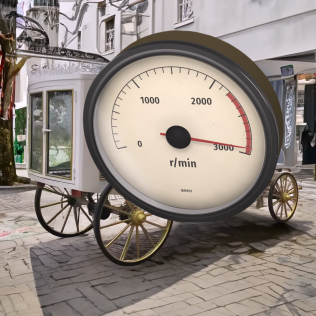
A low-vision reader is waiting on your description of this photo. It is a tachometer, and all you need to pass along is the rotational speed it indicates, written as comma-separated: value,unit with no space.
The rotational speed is 2900,rpm
